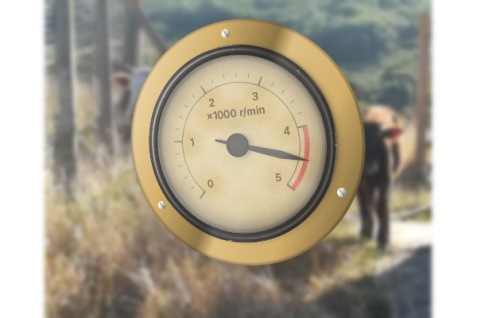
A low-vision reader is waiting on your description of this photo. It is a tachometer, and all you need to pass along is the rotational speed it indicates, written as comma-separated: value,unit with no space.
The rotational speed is 4500,rpm
